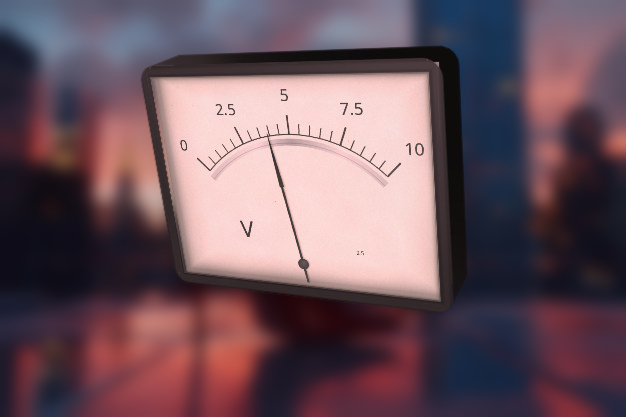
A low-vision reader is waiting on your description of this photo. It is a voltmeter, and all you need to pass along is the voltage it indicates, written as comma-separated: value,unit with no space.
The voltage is 4,V
